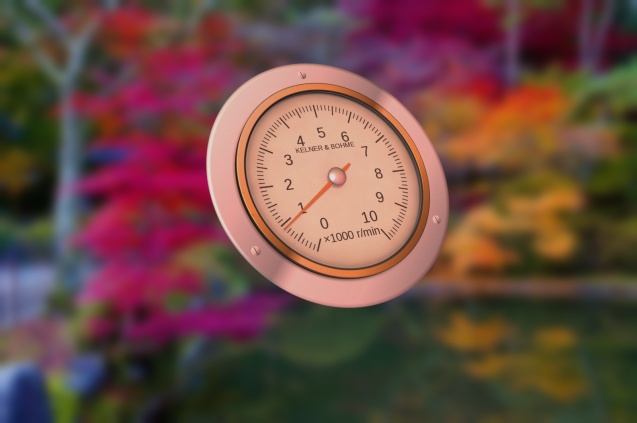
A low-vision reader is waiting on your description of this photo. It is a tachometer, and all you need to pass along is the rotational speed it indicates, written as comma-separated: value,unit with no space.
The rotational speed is 900,rpm
